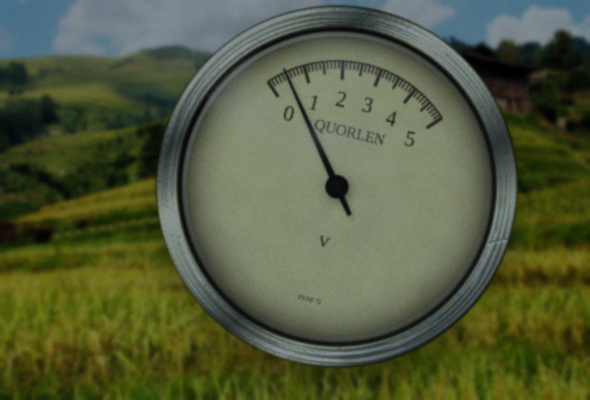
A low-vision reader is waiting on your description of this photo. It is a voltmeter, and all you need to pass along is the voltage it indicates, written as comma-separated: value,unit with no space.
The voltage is 0.5,V
